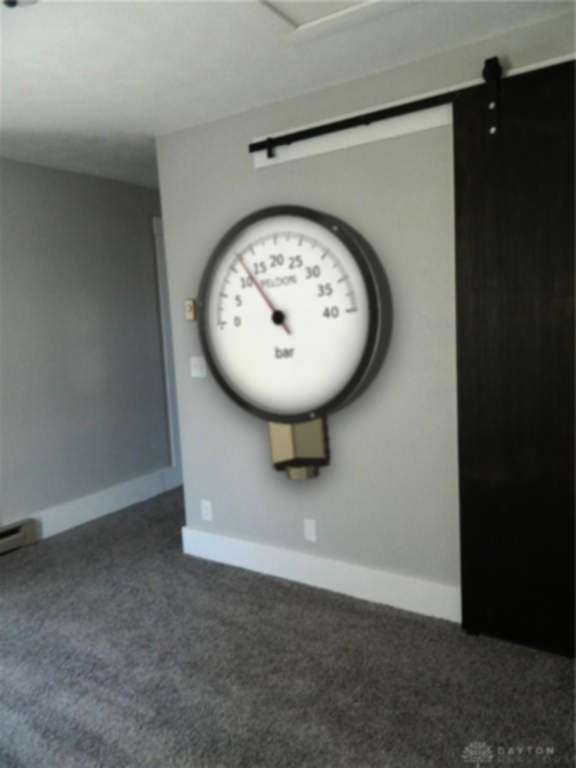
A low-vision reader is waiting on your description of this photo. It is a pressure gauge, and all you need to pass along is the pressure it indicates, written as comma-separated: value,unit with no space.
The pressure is 12.5,bar
